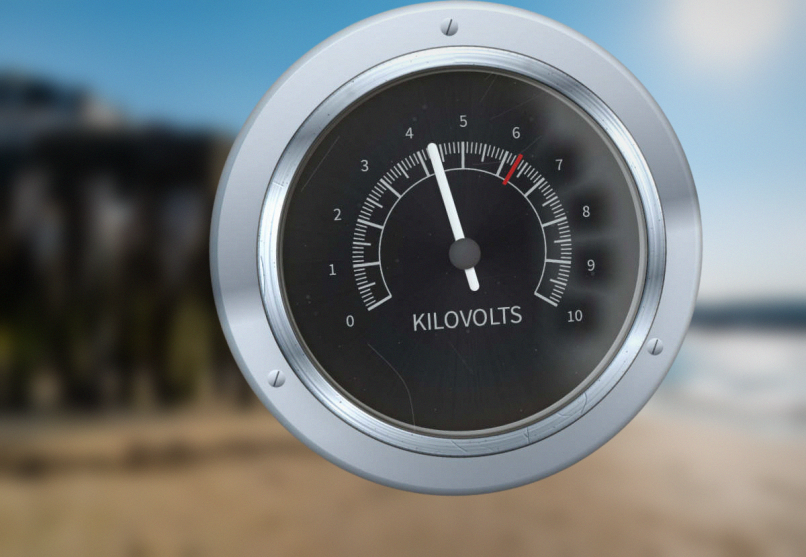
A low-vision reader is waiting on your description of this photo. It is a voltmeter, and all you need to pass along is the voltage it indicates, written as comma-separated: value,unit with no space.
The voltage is 4.3,kV
